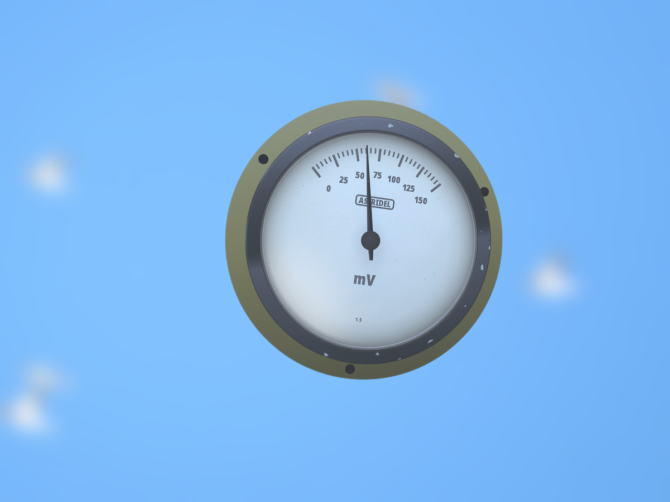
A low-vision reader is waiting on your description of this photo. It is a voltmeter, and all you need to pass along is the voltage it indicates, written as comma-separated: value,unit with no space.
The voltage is 60,mV
